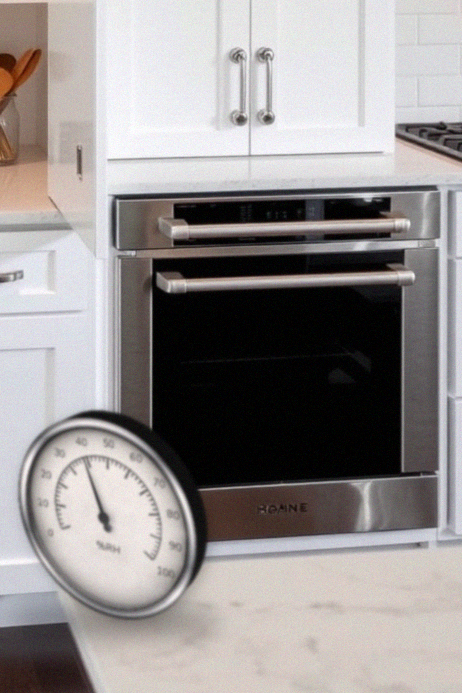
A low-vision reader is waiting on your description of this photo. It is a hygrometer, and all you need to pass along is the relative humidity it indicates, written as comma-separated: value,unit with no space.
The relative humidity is 40,%
